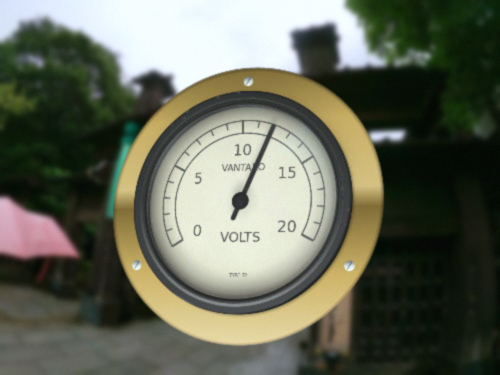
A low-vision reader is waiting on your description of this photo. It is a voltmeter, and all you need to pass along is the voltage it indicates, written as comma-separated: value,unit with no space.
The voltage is 12,V
